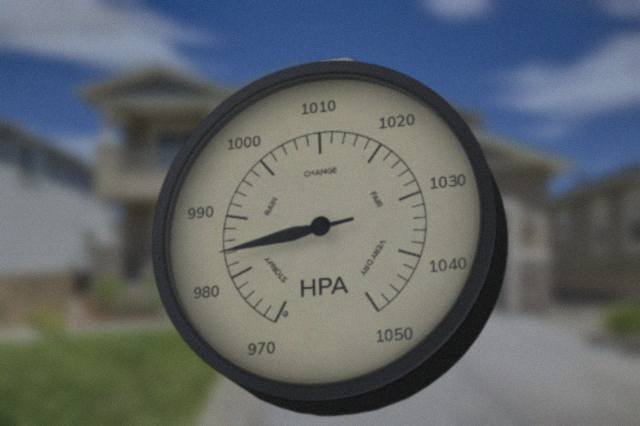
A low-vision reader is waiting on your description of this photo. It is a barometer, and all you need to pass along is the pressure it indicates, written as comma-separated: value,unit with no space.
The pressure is 984,hPa
